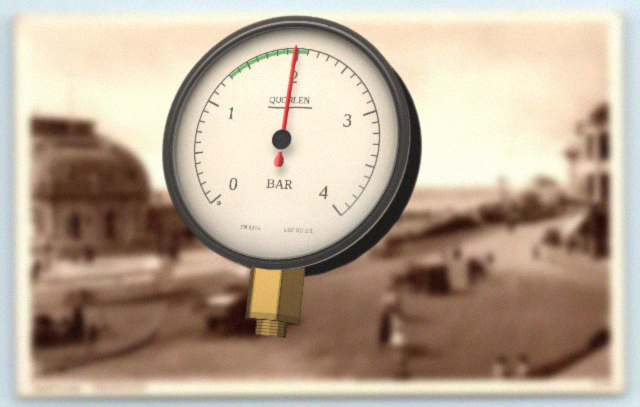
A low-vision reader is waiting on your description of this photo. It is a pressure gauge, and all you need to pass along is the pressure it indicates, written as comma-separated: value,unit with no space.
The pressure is 2,bar
